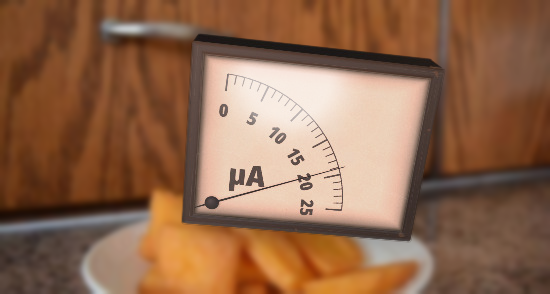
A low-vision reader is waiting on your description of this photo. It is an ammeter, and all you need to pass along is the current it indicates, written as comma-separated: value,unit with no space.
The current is 19,µA
